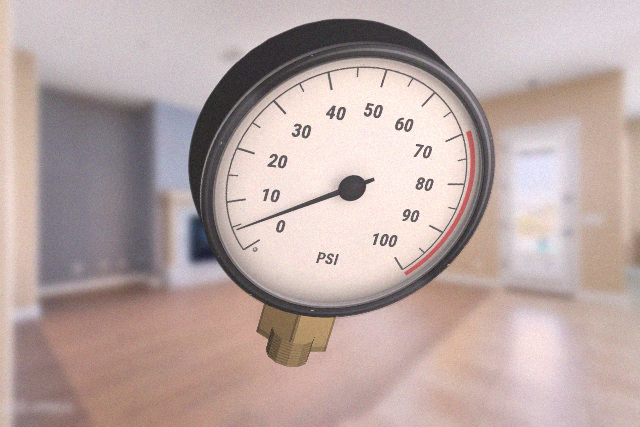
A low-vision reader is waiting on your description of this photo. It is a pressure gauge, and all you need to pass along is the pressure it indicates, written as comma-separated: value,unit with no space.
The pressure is 5,psi
